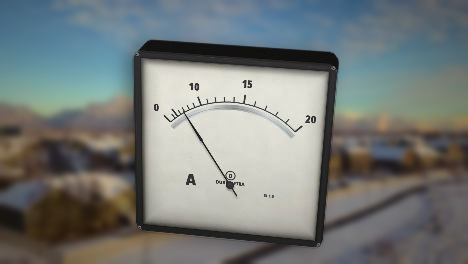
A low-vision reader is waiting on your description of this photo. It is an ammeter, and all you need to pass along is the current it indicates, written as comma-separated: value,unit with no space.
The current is 7,A
